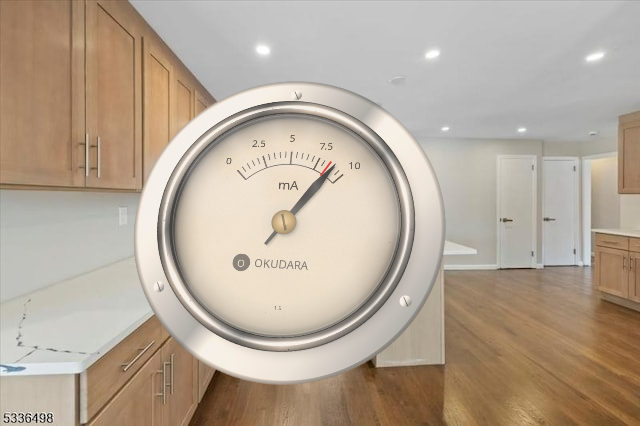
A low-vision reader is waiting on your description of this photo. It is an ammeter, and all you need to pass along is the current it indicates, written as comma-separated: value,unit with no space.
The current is 9,mA
